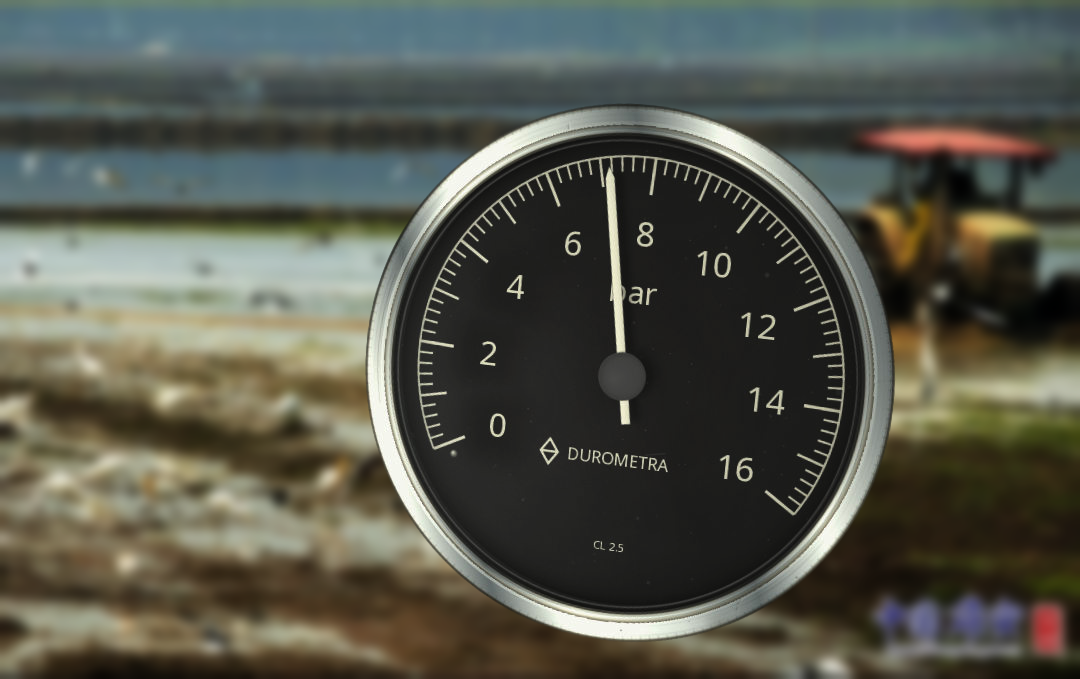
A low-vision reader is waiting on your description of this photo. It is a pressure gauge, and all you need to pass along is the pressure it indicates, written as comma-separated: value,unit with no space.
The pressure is 7.2,bar
